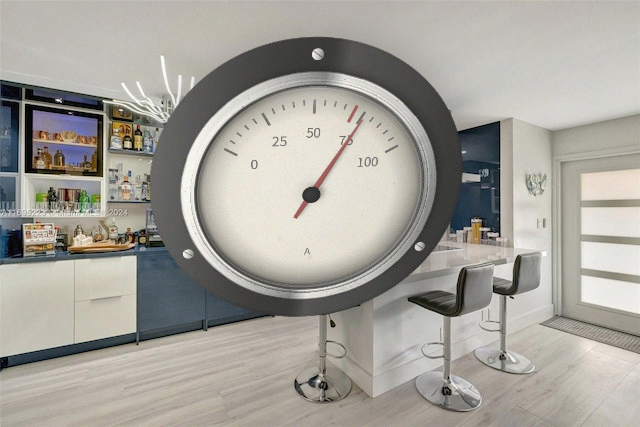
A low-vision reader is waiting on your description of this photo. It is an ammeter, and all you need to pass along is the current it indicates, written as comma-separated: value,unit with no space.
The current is 75,A
